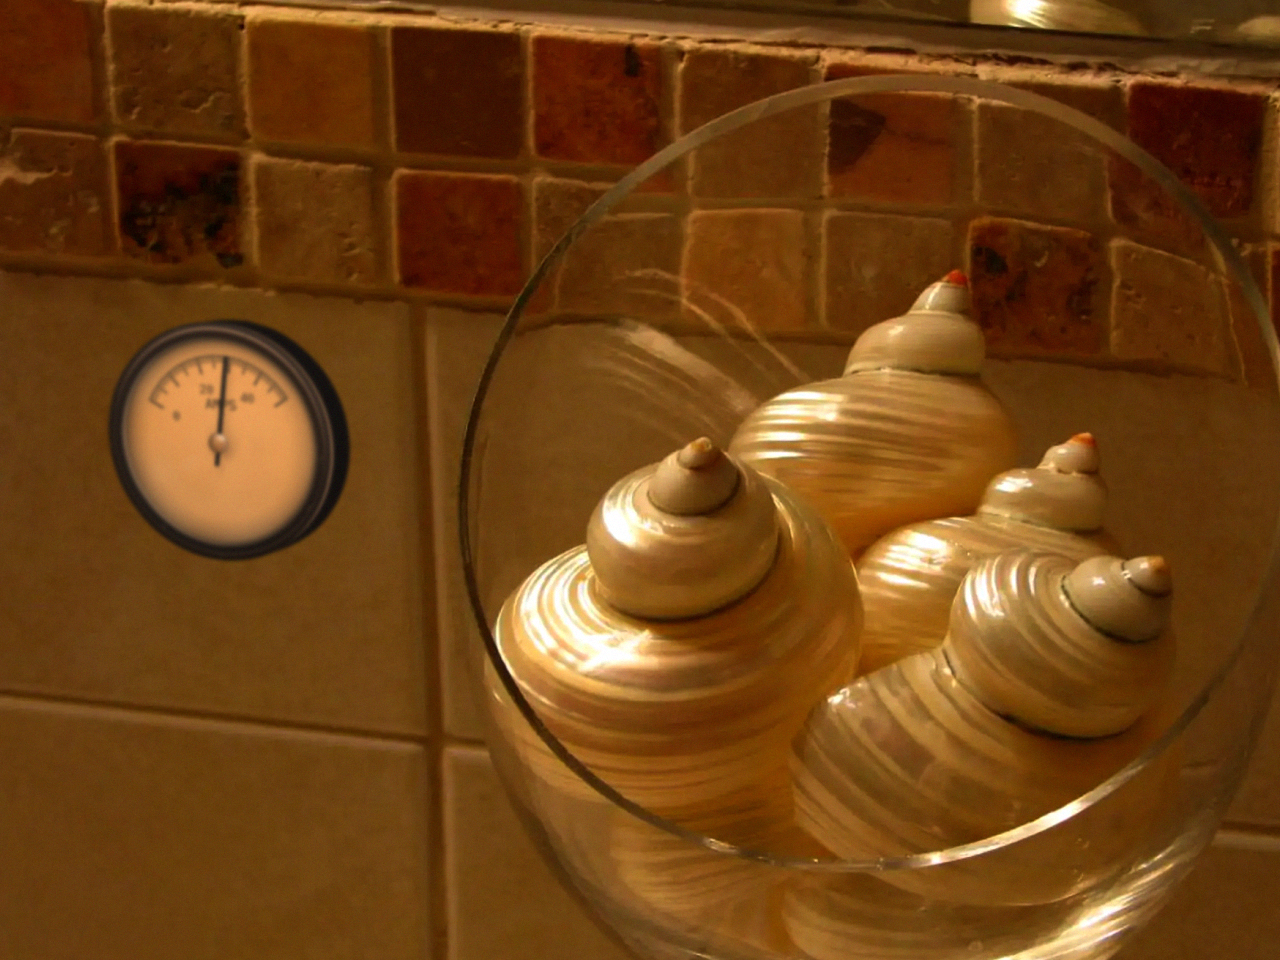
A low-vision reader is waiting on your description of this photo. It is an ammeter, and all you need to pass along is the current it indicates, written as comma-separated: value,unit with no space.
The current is 30,A
